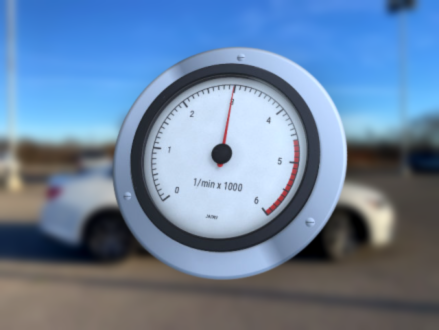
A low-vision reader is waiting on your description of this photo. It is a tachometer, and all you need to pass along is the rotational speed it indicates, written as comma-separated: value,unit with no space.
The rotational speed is 3000,rpm
